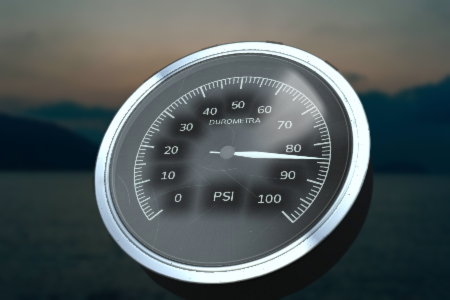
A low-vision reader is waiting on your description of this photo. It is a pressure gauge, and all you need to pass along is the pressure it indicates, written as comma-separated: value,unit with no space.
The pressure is 85,psi
